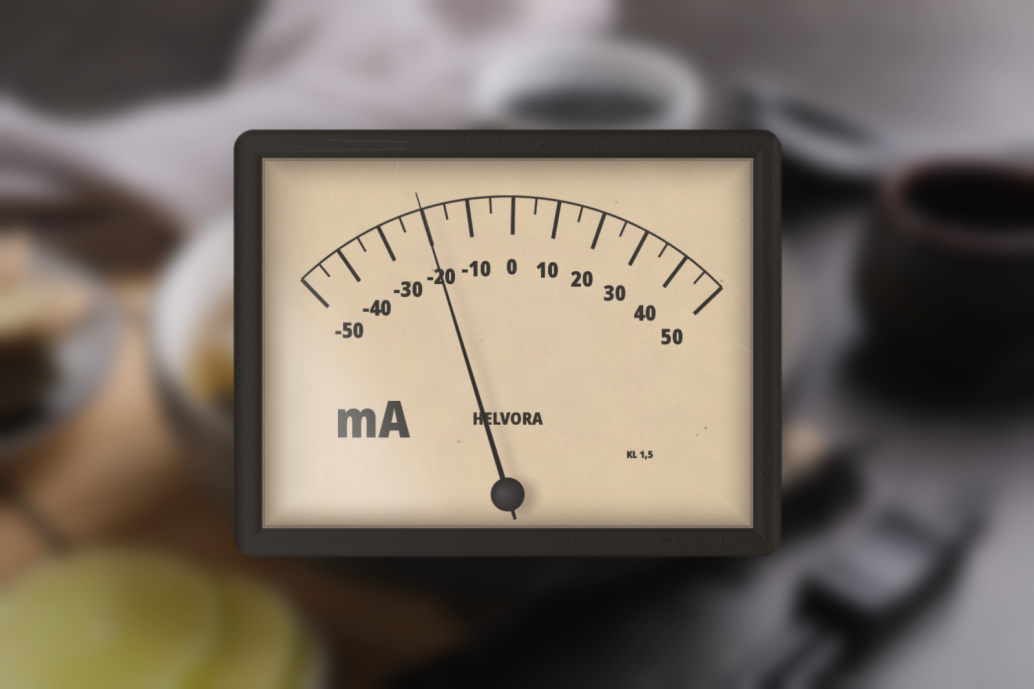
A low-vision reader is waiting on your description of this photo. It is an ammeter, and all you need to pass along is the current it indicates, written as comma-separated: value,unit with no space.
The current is -20,mA
